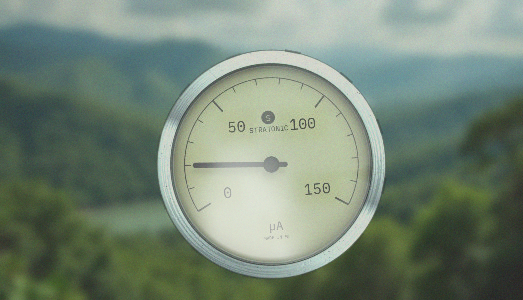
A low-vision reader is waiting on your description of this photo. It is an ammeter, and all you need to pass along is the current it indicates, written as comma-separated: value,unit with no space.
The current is 20,µA
